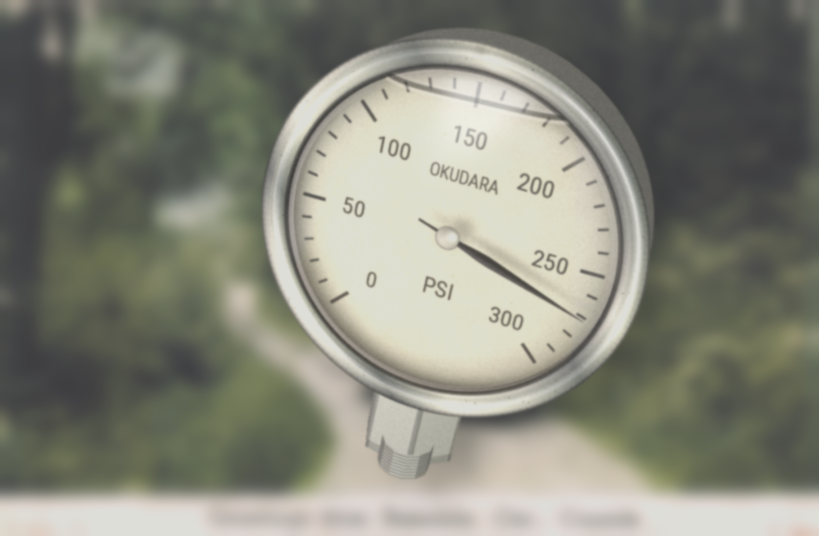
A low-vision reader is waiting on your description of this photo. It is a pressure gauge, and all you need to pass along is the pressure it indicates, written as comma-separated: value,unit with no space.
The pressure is 270,psi
